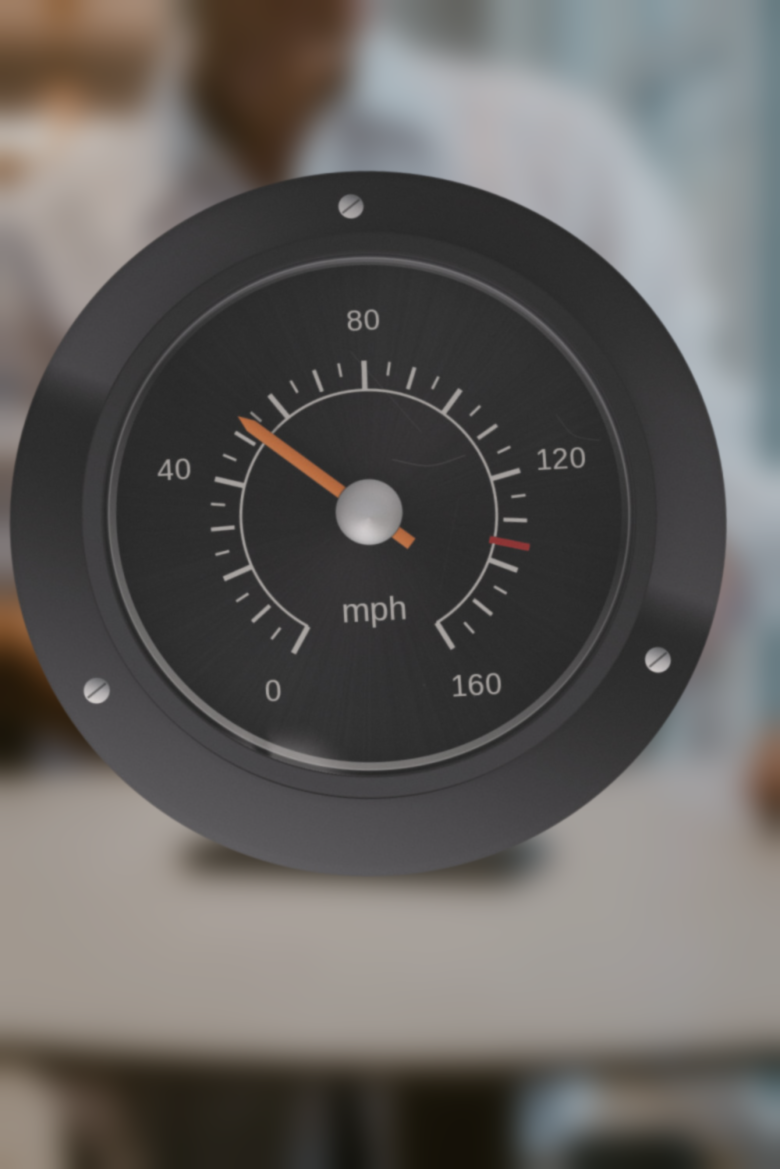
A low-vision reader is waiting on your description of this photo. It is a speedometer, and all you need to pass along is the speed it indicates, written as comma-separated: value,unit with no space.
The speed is 52.5,mph
